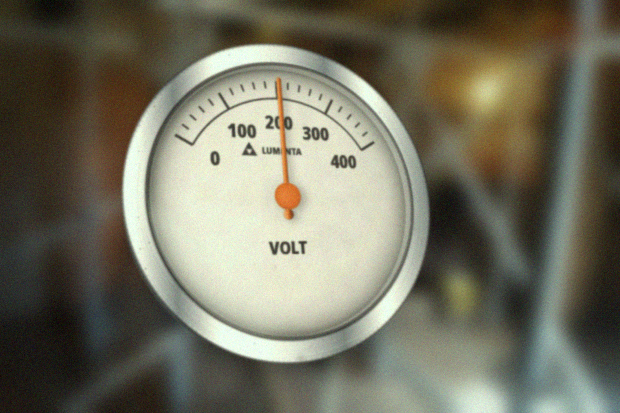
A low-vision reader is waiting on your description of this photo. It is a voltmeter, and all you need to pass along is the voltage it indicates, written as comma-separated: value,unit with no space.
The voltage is 200,V
